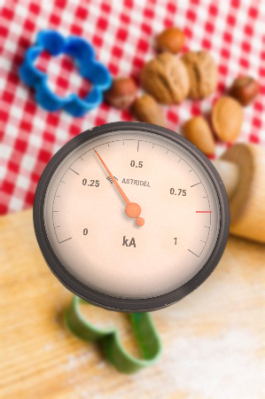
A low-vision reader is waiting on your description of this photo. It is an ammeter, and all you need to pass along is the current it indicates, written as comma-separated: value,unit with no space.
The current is 0.35,kA
